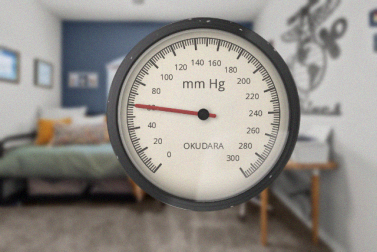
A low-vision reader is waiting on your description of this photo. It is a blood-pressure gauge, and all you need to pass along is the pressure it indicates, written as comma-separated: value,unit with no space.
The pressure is 60,mmHg
